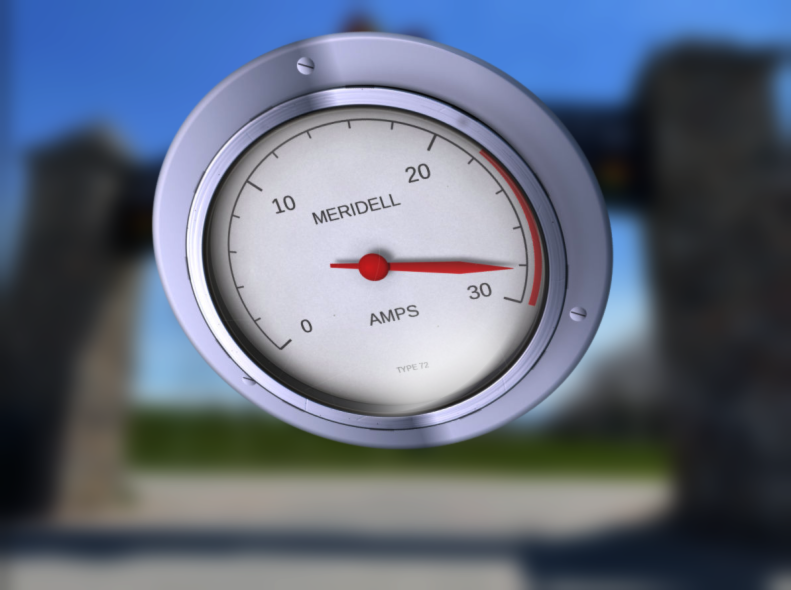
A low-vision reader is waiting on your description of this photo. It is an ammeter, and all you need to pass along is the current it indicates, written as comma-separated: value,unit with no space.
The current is 28,A
